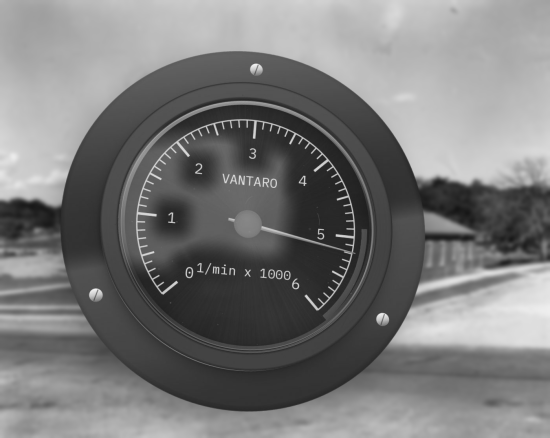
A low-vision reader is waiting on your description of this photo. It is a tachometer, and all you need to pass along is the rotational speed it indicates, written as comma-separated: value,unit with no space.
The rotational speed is 5200,rpm
